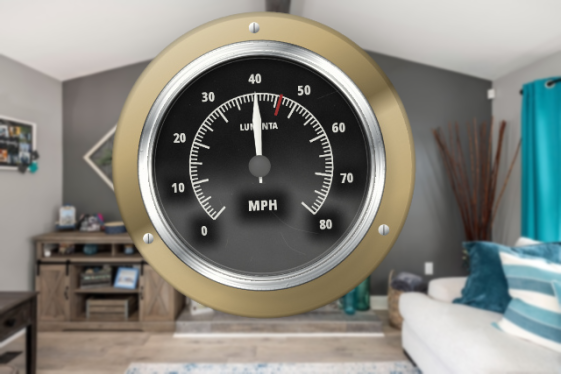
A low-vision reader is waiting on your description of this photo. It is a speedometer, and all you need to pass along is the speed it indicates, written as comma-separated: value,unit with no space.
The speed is 40,mph
